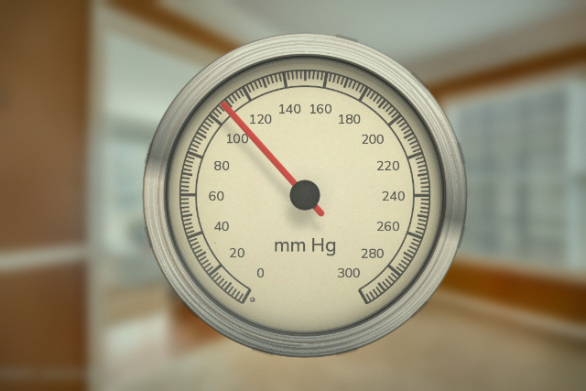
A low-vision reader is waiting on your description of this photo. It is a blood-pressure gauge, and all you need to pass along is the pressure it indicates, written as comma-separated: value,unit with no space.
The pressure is 108,mmHg
